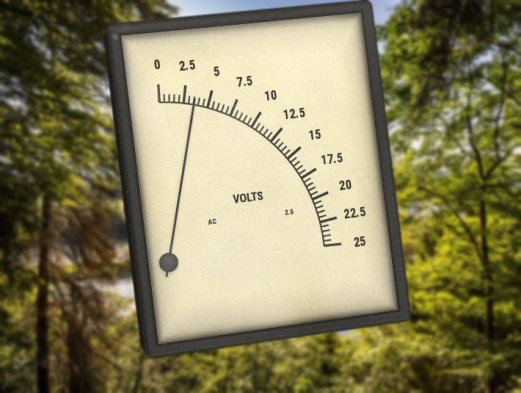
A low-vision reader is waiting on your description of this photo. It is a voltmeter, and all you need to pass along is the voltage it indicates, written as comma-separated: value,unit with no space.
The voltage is 3.5,V
